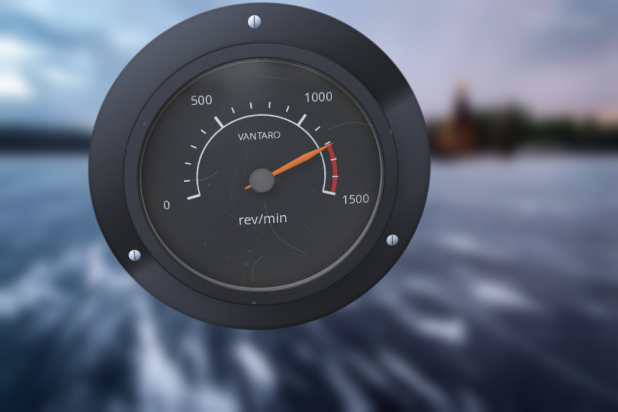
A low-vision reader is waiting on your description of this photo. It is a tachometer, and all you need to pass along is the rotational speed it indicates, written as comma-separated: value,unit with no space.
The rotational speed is 1200,rpm
